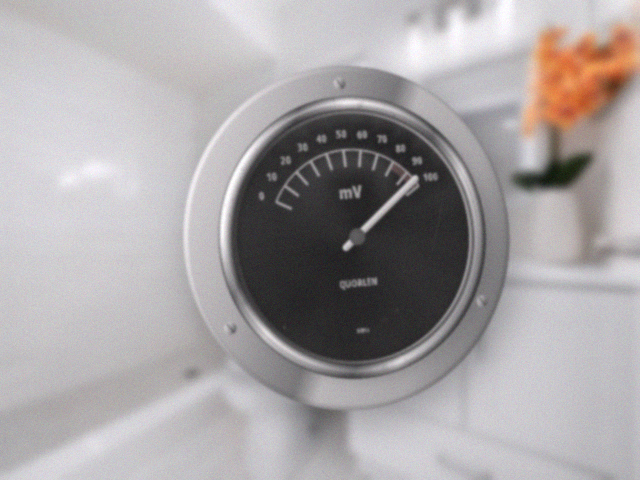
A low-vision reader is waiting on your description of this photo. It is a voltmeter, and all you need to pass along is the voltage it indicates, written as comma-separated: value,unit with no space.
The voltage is 95,mV
